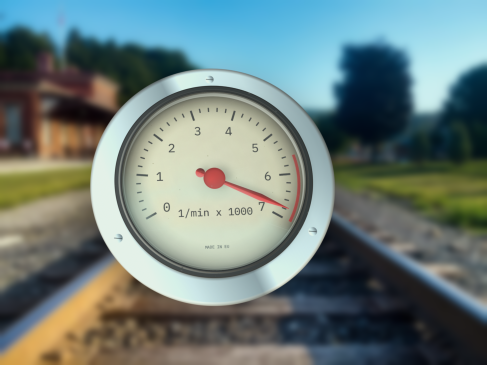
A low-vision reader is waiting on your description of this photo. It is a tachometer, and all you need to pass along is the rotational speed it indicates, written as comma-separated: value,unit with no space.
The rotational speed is 6800,rpm
